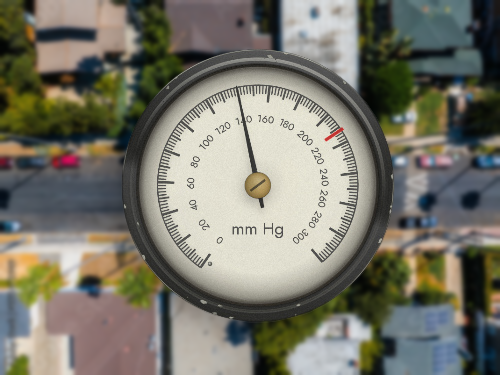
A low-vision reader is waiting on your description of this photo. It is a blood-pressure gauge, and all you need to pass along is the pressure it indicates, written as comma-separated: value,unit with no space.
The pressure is 140,mmHg
